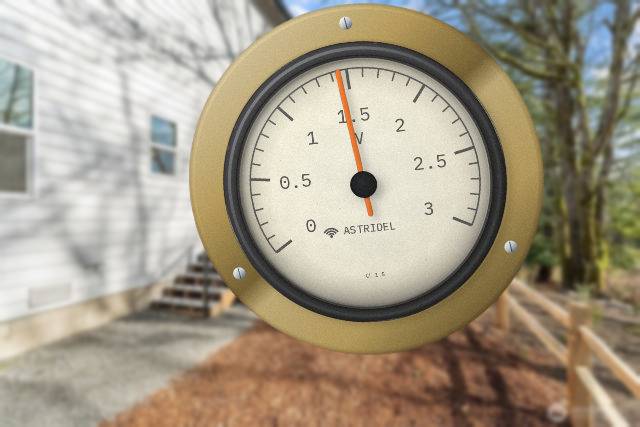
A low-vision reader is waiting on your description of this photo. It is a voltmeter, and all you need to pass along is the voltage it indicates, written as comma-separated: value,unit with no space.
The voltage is 1.45,V
